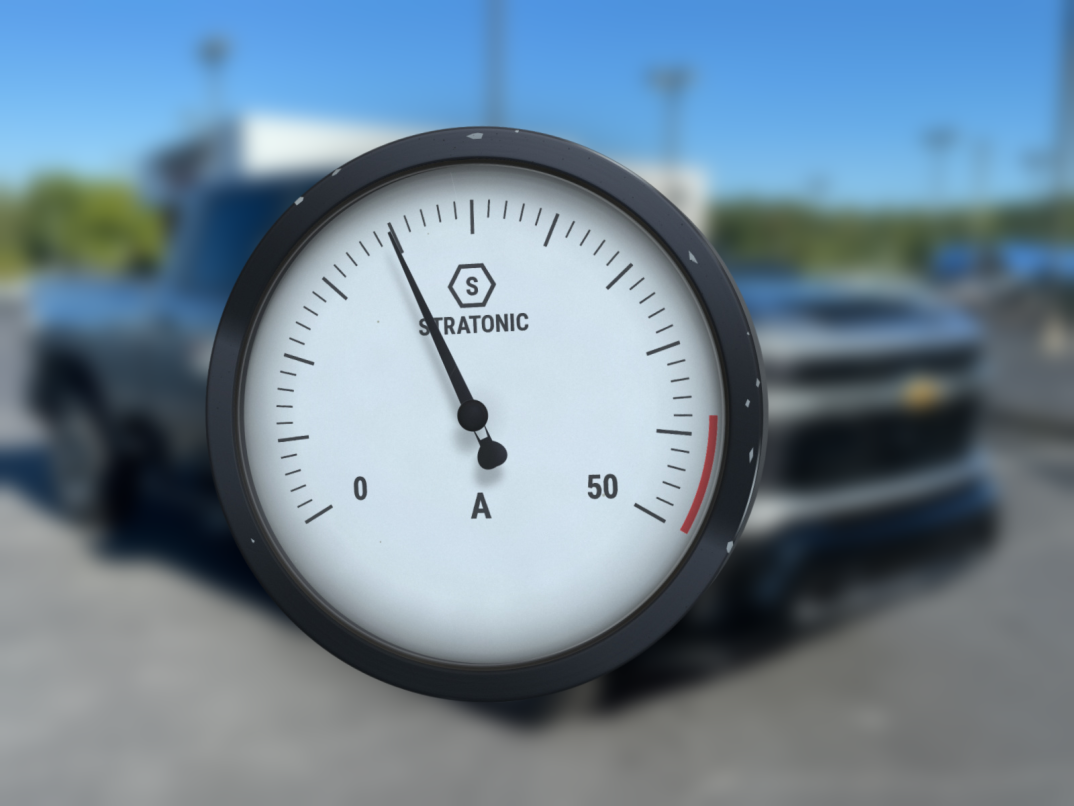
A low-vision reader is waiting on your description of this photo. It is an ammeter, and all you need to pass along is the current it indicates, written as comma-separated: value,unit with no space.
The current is 20,A
